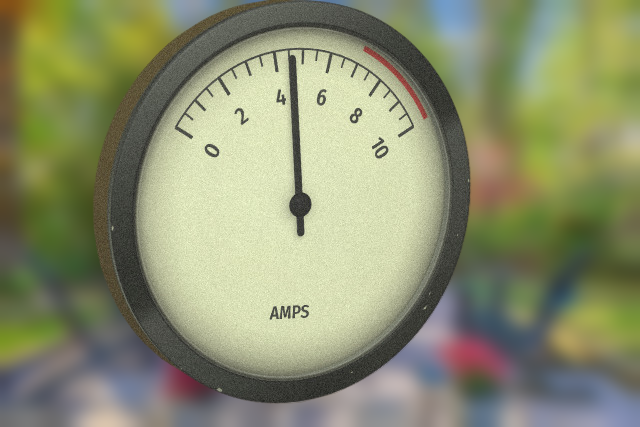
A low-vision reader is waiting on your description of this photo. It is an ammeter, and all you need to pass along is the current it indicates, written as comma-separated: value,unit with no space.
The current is 4.5,A
